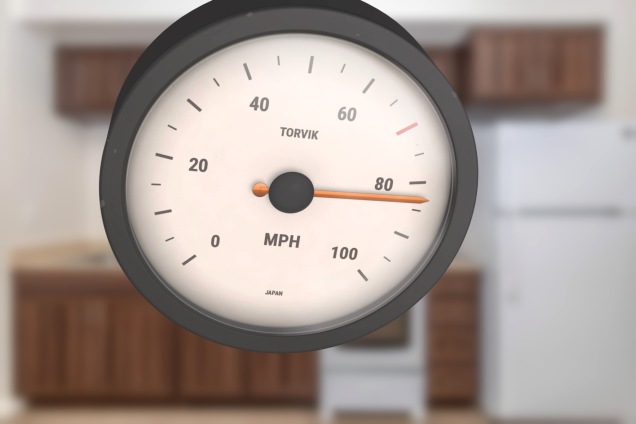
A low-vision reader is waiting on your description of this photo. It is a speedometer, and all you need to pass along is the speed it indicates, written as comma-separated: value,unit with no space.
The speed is 82.5,mph
